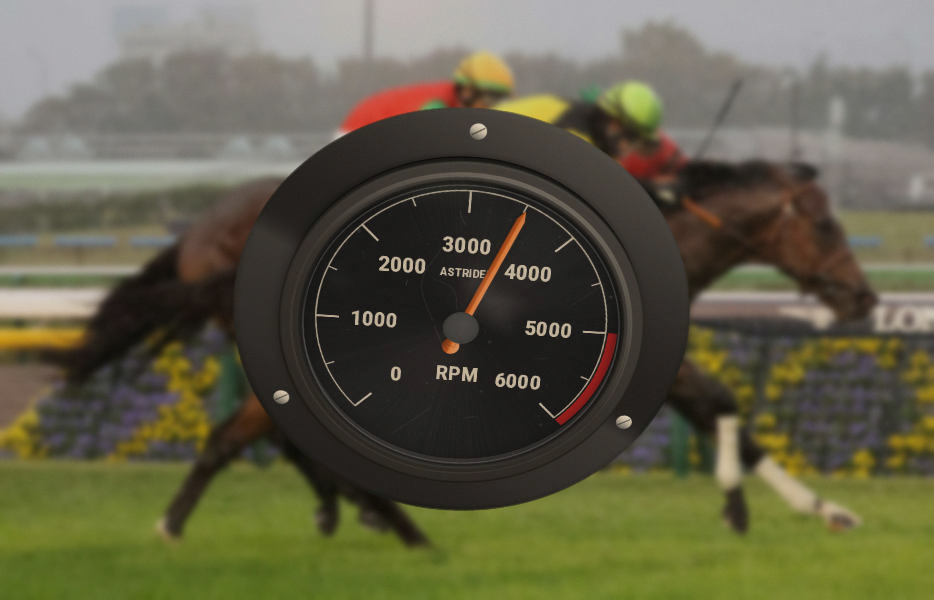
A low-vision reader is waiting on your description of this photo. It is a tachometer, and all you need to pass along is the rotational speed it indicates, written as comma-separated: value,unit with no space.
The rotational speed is 3500,rpm
